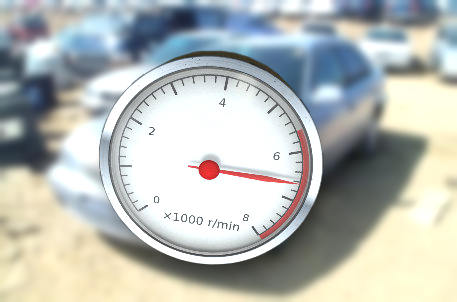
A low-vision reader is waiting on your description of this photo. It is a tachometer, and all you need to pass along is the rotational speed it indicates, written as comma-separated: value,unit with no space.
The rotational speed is 6600,rpm
